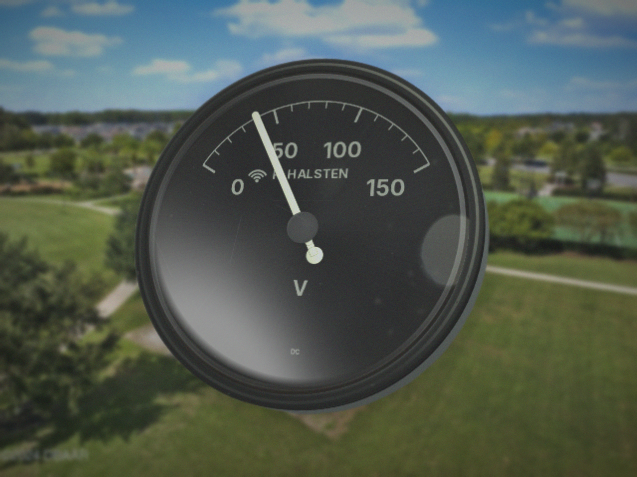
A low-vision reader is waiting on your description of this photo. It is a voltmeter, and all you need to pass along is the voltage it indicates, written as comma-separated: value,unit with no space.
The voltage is 40,V
